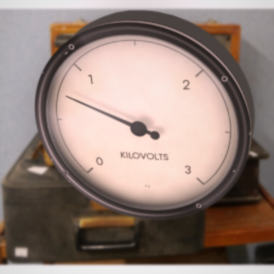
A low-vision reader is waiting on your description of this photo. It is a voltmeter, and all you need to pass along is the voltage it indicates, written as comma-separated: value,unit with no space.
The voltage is 0.75,kV
